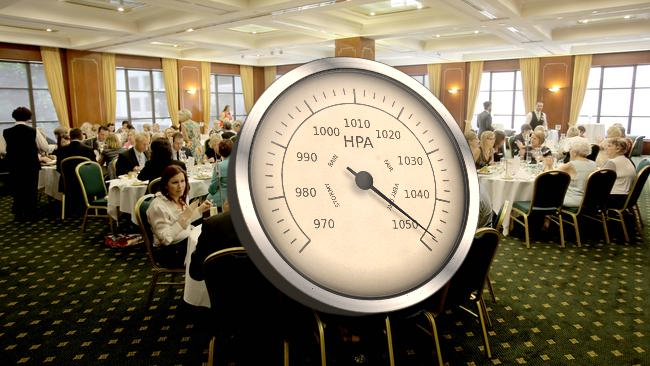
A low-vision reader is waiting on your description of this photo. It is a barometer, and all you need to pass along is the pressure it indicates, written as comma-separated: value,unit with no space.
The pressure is 1048,hPa
